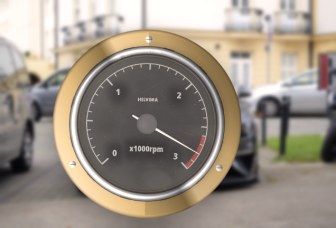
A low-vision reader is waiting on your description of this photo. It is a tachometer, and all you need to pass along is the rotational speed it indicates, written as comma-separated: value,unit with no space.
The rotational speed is 2800,rpm
